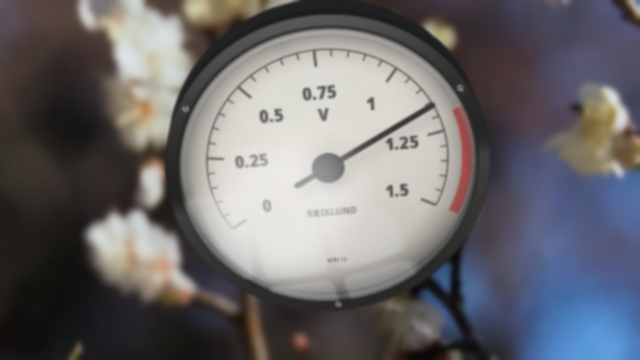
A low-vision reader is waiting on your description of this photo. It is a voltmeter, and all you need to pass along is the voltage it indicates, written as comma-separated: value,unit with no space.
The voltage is 1.15,V
